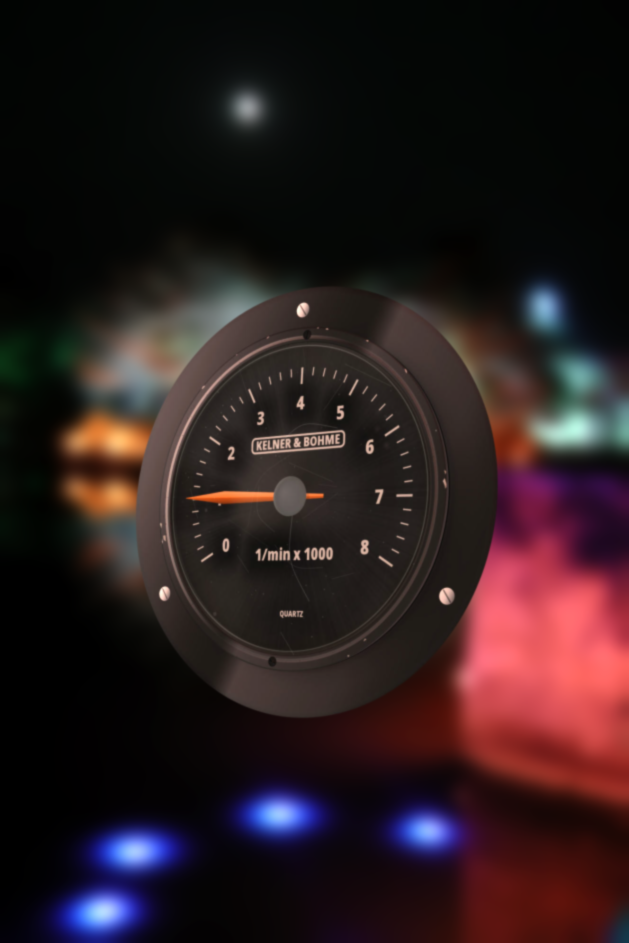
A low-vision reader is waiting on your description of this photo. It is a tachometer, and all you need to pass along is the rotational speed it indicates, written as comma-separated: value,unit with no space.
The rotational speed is 1000,rpm
